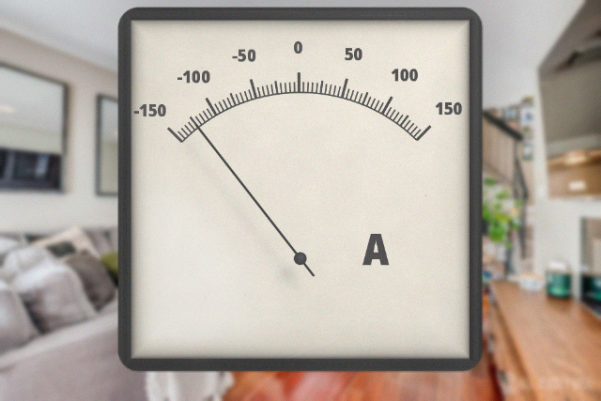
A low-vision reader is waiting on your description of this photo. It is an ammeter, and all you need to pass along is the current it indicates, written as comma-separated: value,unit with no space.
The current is -125,A
